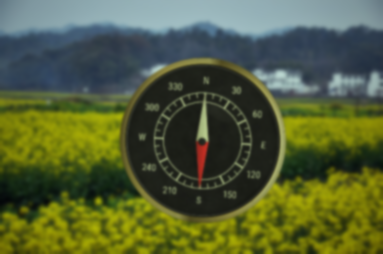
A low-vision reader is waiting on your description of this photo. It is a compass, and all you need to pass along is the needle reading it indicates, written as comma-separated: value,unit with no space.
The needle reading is 180,°
